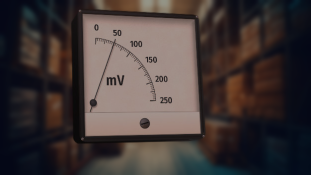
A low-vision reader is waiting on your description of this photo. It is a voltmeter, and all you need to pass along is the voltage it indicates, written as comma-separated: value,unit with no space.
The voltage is 50,mV
